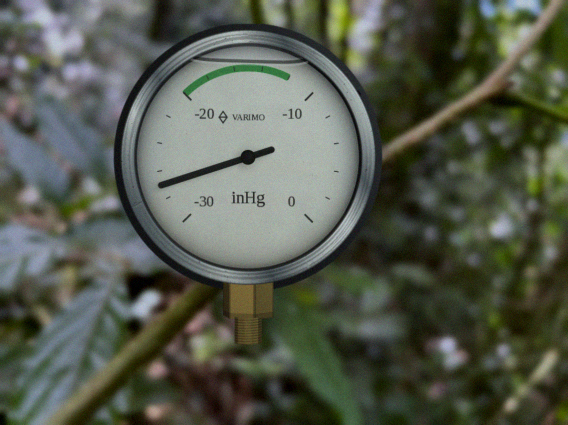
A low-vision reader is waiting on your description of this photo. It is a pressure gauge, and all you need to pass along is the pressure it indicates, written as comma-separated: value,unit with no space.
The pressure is -27,inHg
